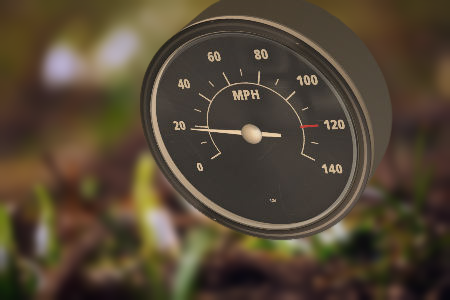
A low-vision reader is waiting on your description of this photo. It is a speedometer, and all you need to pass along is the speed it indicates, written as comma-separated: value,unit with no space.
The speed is 20,mph
